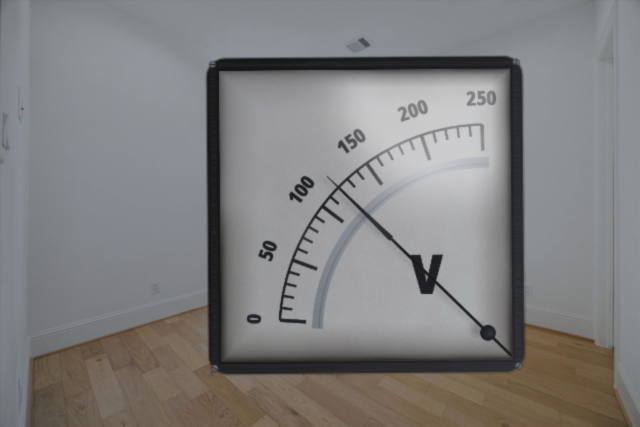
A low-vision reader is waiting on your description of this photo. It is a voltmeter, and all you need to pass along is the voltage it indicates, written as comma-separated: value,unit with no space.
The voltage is 120,V
